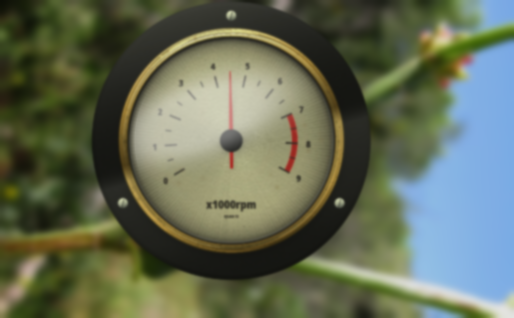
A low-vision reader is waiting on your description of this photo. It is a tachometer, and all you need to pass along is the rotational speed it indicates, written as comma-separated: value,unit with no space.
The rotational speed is 4500,rpm
